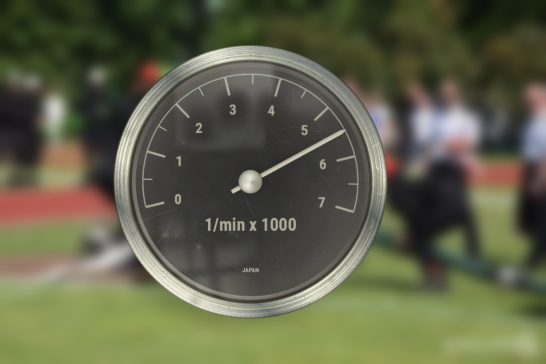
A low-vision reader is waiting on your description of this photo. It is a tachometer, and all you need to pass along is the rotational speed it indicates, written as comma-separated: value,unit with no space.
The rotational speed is 5500,rpm
